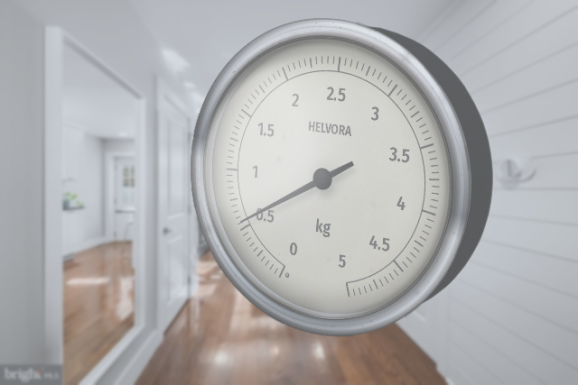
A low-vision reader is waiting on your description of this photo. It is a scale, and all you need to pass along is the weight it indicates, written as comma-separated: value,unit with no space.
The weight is 0.55,kg
